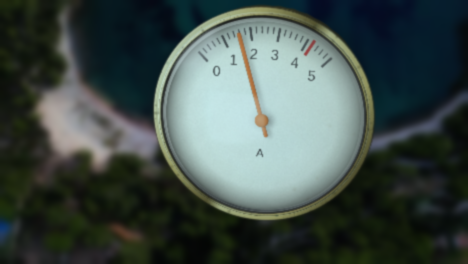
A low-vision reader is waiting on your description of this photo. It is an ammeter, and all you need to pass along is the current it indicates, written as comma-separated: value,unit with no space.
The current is 1.6,A
